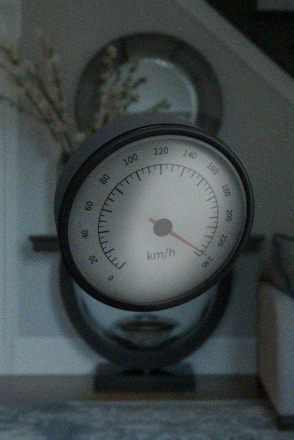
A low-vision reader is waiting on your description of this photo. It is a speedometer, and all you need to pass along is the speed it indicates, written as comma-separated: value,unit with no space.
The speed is 235,km/h
